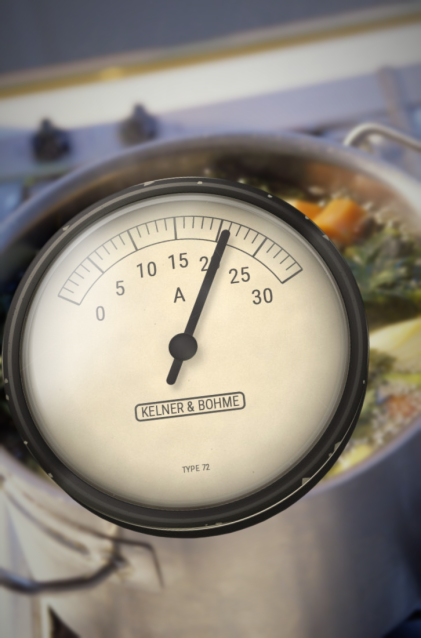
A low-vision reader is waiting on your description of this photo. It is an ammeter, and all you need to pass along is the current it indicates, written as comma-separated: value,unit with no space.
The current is 21,A
